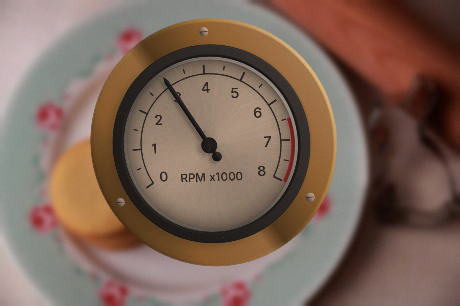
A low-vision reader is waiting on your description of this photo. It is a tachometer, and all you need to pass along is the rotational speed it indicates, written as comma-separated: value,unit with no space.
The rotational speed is 3000,rpm
